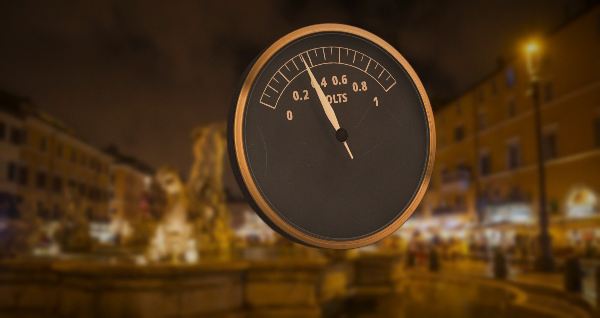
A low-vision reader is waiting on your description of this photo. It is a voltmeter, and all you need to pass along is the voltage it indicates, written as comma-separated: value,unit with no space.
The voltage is 0.35,V
